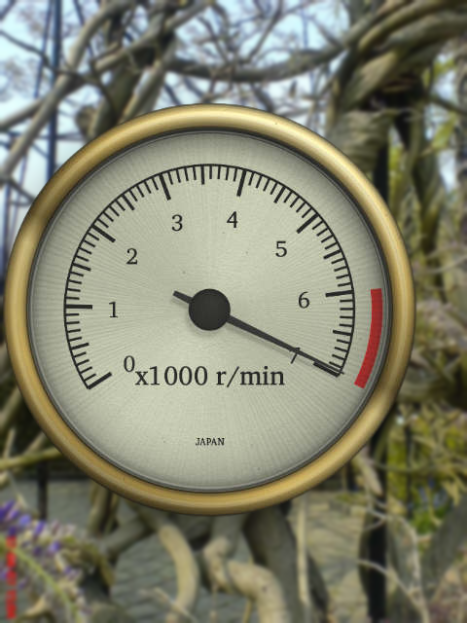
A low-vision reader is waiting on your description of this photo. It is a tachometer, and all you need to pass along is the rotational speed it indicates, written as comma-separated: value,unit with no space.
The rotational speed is 6950,rpm
